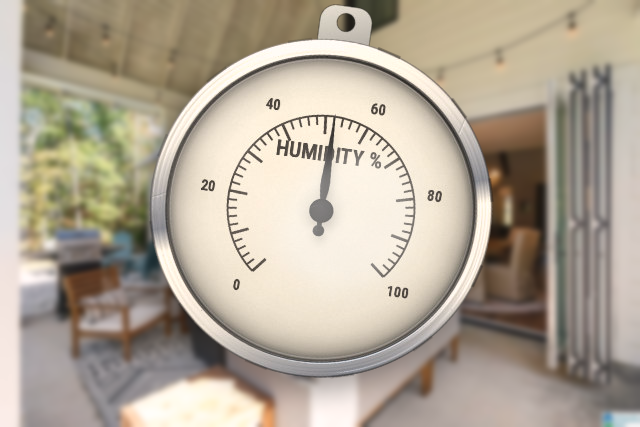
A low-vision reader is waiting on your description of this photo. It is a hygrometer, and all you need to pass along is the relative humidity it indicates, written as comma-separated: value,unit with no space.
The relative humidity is 52,%
